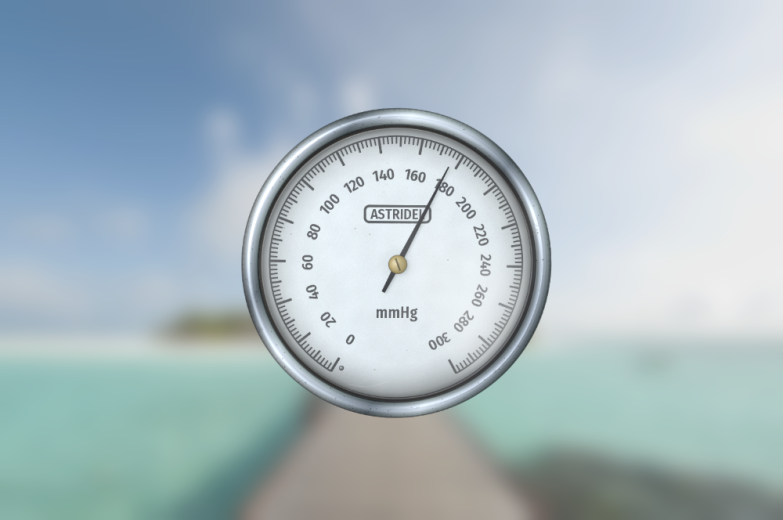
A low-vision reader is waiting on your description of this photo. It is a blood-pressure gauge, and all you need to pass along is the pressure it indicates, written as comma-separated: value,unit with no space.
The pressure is 176,mmHg
